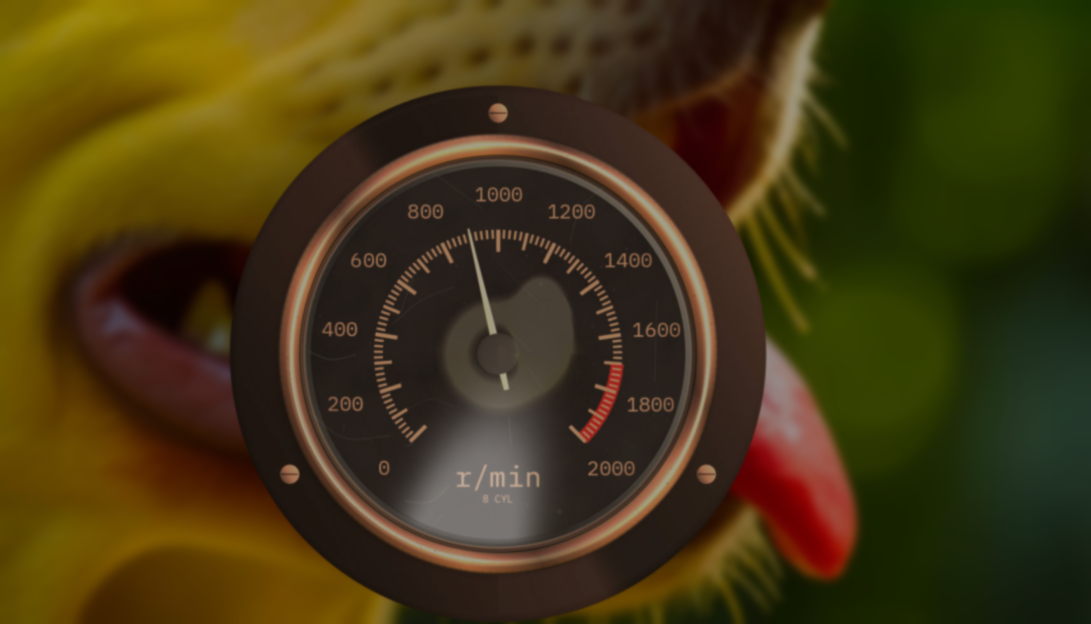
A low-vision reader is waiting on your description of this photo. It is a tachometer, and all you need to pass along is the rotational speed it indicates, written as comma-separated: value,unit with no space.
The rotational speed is 900,rpm
